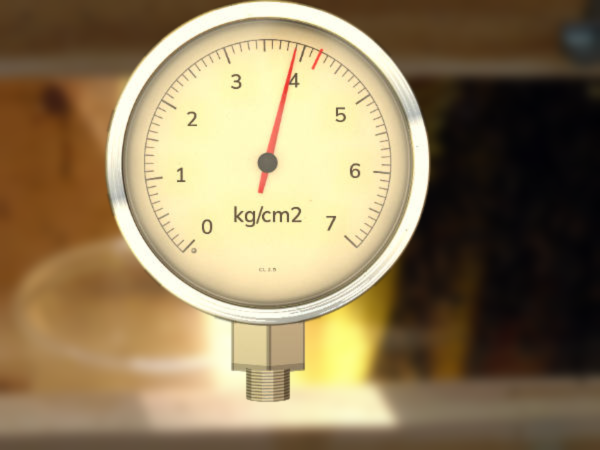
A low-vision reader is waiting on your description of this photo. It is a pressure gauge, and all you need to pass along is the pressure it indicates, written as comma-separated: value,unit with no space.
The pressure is 3.9,kg/cm²
